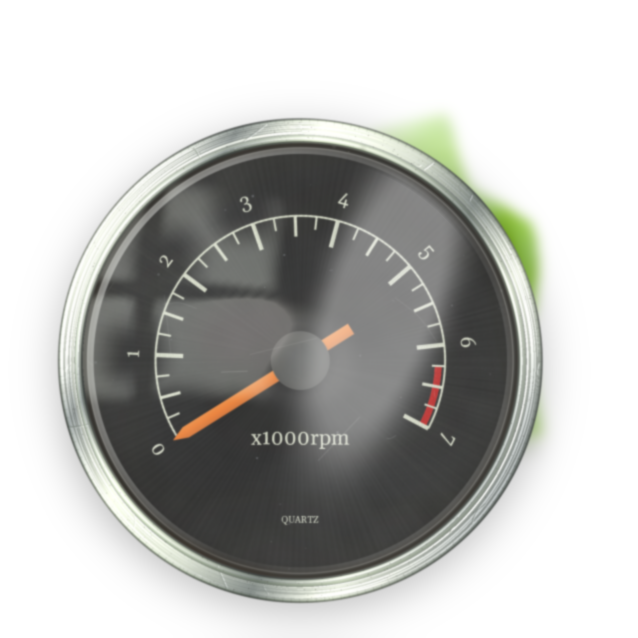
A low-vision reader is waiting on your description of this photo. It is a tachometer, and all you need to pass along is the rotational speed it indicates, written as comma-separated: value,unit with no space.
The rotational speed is 0,rpm
